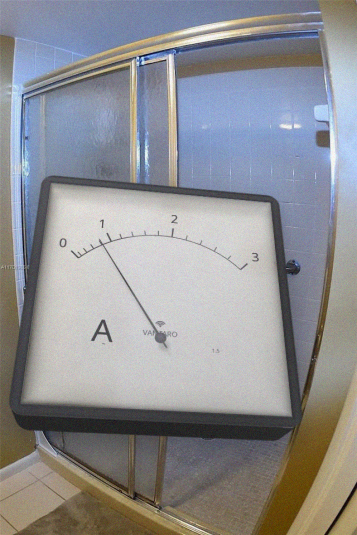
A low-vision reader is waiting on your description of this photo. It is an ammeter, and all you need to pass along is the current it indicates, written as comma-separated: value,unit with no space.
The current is 0.8,A
